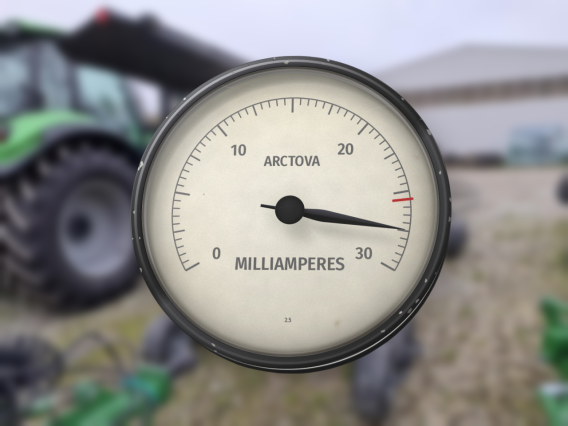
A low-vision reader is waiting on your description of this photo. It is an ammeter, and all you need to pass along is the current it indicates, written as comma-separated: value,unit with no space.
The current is 27.5,mA
